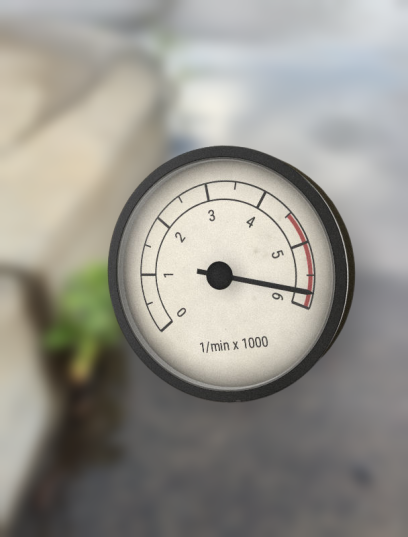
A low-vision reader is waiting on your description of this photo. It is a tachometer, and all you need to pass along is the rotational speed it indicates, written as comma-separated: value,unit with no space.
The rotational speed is 5750,rpm
